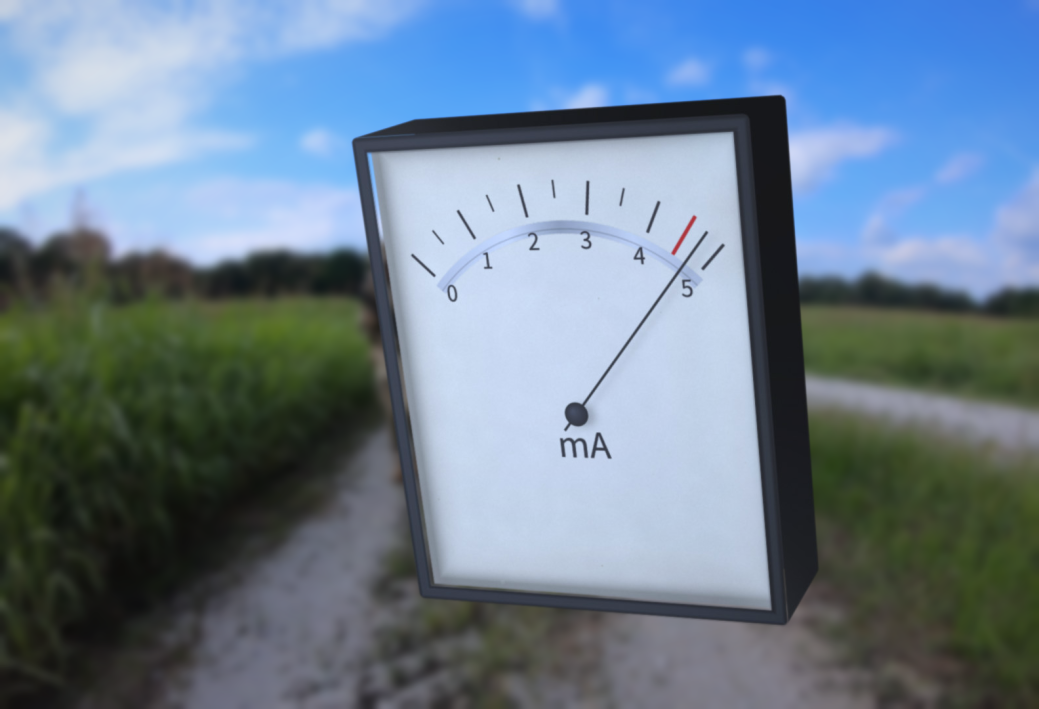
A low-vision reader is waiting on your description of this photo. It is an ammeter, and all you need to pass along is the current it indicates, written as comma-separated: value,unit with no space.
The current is 4.75,mA
